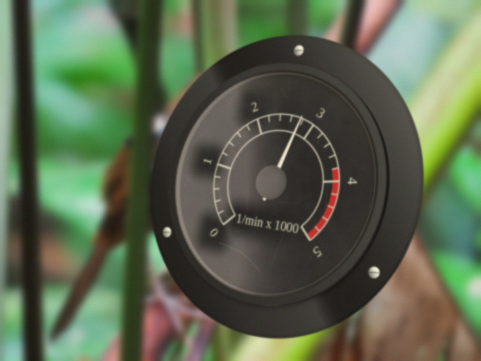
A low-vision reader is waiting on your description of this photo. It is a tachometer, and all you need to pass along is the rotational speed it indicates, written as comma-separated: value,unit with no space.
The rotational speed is 2800,rpm
